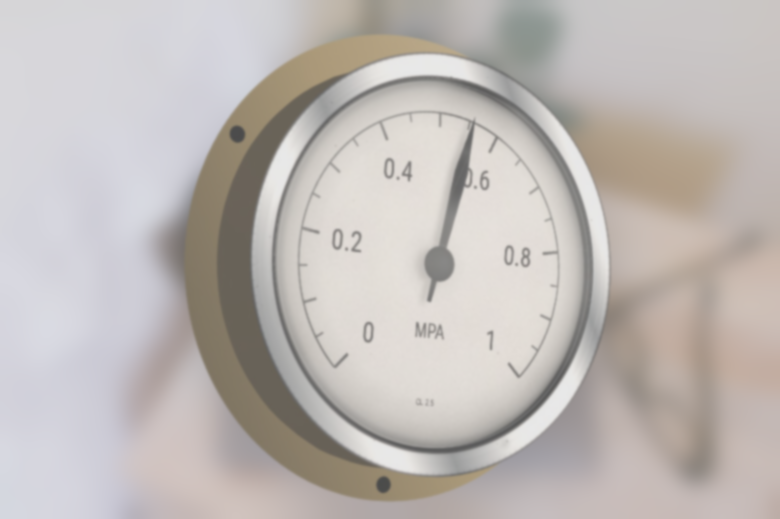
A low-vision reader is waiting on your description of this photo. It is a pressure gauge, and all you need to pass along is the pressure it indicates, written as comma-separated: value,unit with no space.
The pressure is 0.55,MPa
